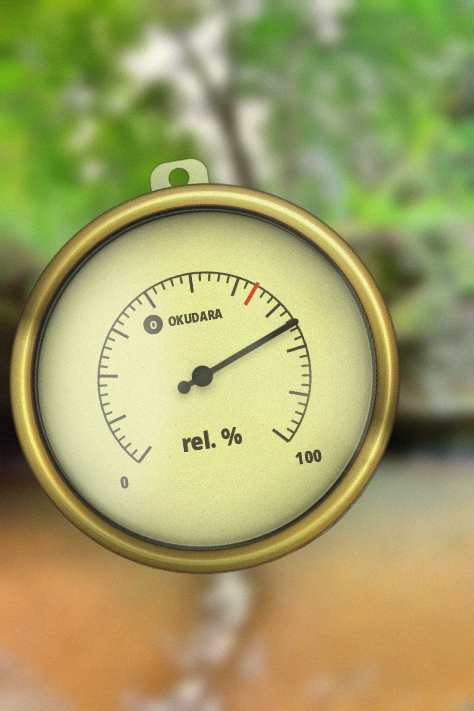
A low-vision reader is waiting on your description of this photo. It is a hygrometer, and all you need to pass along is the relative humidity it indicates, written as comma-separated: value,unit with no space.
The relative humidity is 75,%
